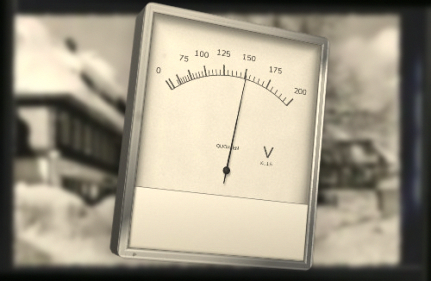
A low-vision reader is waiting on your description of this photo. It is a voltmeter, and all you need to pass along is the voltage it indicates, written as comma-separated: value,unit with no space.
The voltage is 150,V
